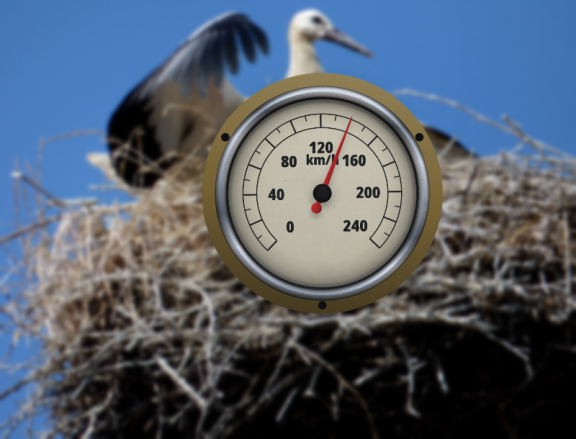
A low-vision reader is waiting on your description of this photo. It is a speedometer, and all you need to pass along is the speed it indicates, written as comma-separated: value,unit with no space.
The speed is 140,km/h
